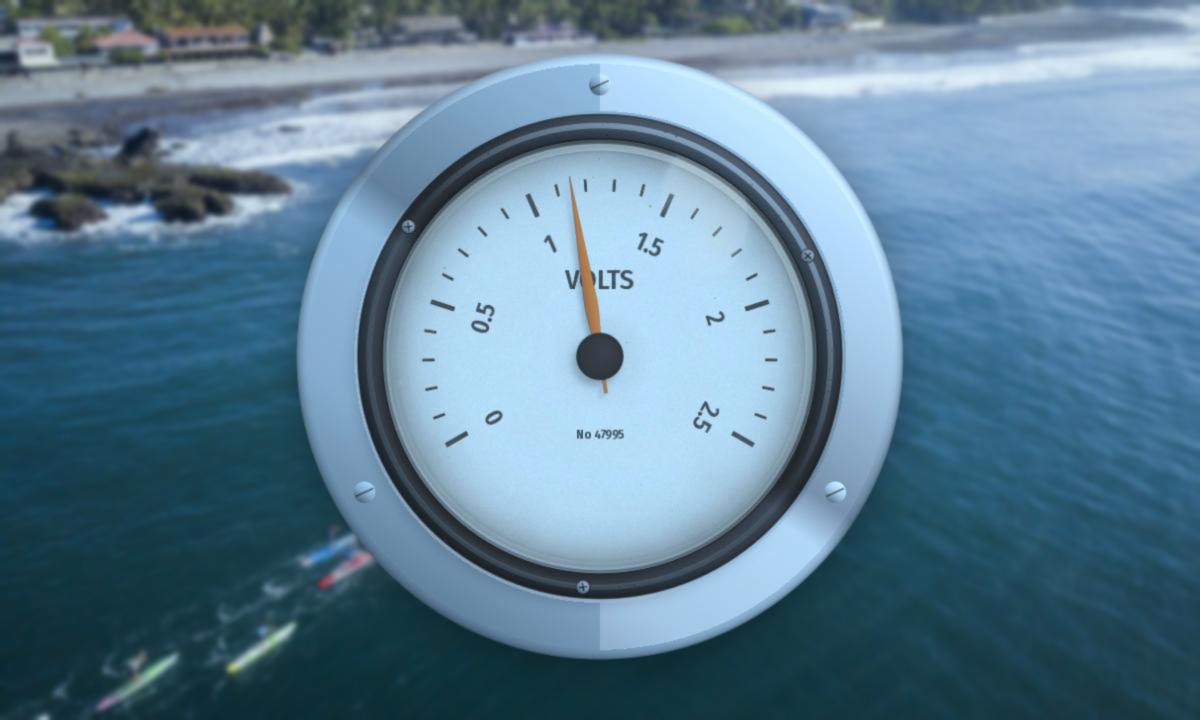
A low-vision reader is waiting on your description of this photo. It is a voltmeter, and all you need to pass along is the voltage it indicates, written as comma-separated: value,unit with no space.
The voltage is 1.15,V
